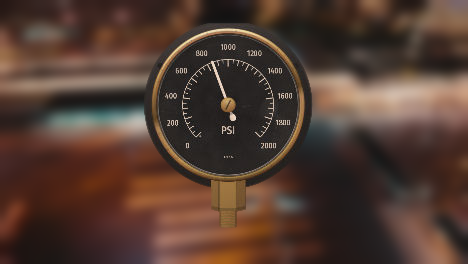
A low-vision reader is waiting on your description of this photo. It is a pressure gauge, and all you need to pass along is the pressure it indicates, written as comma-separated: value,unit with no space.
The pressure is 850,psi
